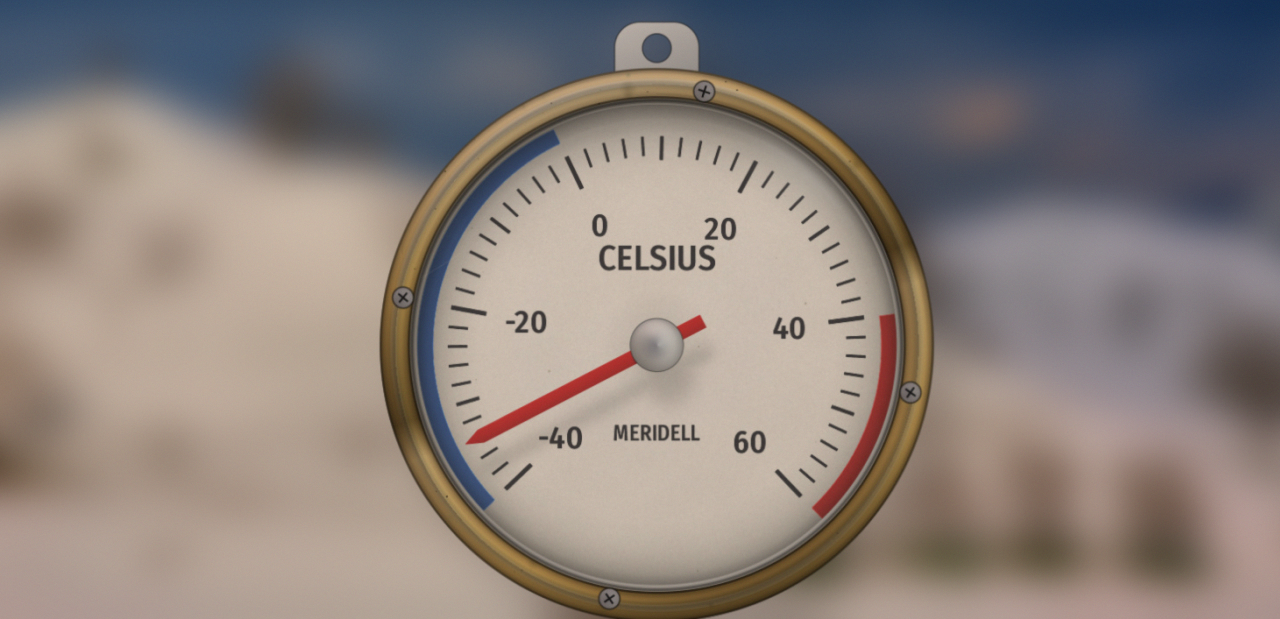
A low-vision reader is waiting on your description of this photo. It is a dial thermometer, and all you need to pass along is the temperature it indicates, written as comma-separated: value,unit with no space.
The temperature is -34,°C
